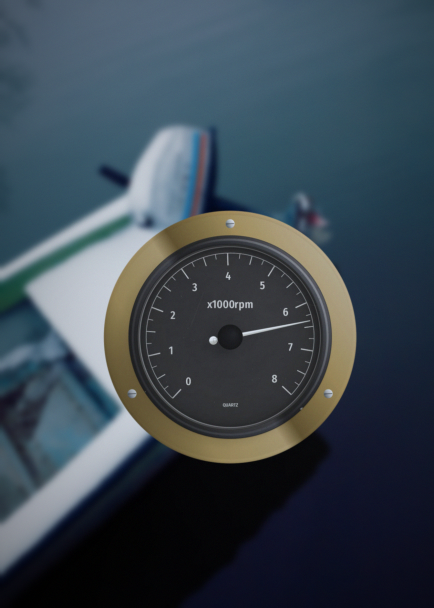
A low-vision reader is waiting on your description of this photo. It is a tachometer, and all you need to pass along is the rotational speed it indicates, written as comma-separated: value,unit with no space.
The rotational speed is 6375,rpm
